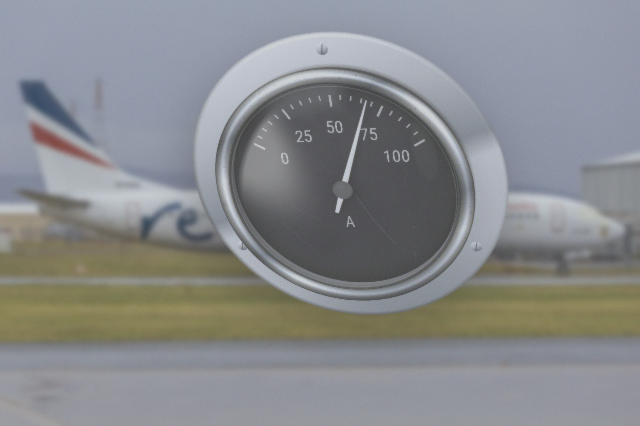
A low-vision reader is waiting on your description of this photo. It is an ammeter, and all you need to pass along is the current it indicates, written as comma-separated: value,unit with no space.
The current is 67.5,A
